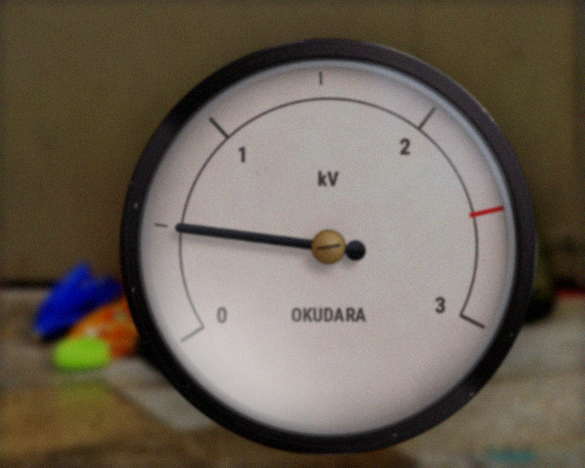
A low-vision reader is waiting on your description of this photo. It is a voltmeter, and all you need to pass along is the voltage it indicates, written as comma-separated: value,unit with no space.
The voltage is 0.5,kV
